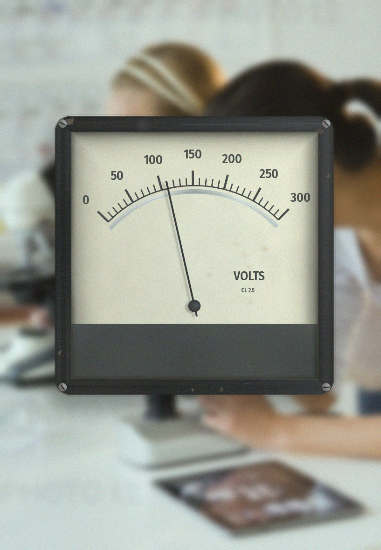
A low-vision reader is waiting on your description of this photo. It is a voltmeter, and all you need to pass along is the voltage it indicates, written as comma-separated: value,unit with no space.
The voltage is 110,V
